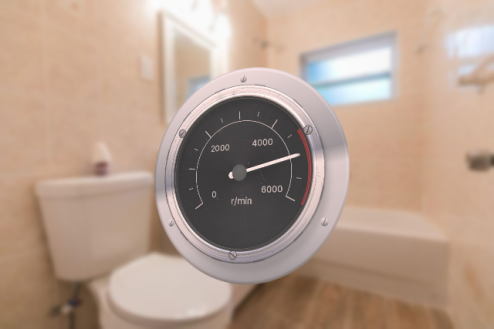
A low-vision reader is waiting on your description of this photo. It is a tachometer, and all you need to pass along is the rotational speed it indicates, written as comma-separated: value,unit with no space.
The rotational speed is 5000,rpm
